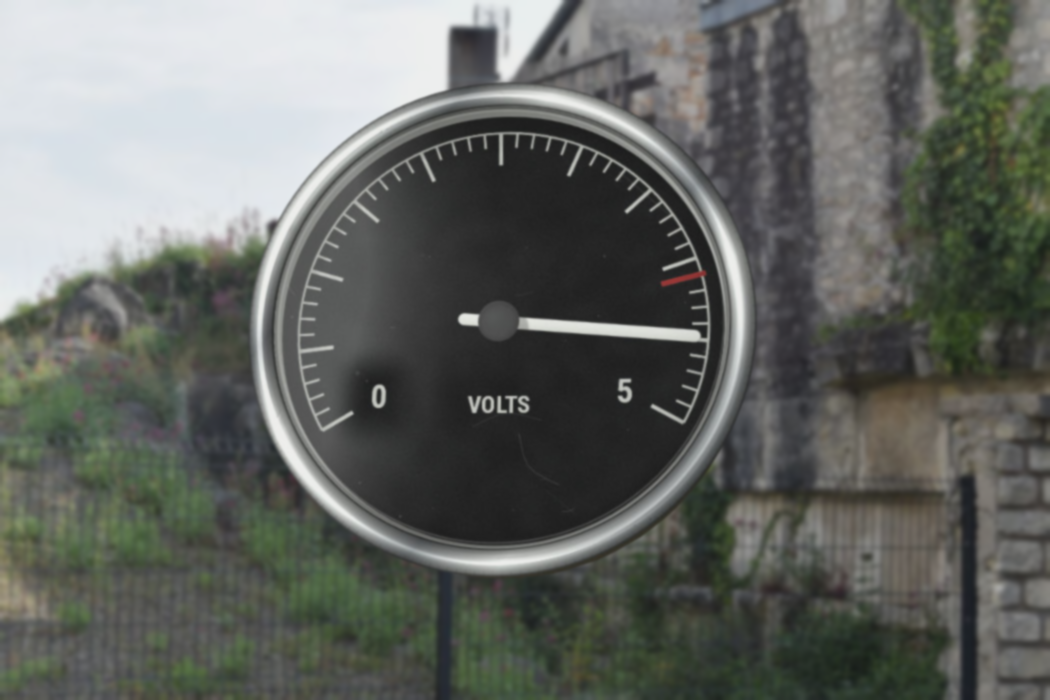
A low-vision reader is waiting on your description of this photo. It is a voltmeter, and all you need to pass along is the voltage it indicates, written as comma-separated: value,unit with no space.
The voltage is 4.5,V
